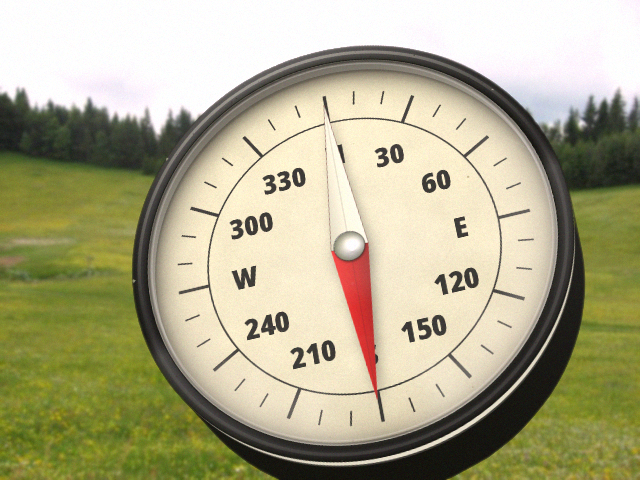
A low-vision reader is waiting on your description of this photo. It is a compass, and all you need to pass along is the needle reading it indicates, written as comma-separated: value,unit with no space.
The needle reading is 180,°
